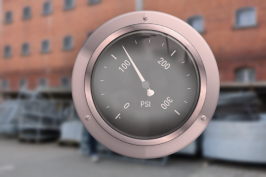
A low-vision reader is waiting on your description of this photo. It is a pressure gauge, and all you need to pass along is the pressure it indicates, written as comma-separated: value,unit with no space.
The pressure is 120,psi
